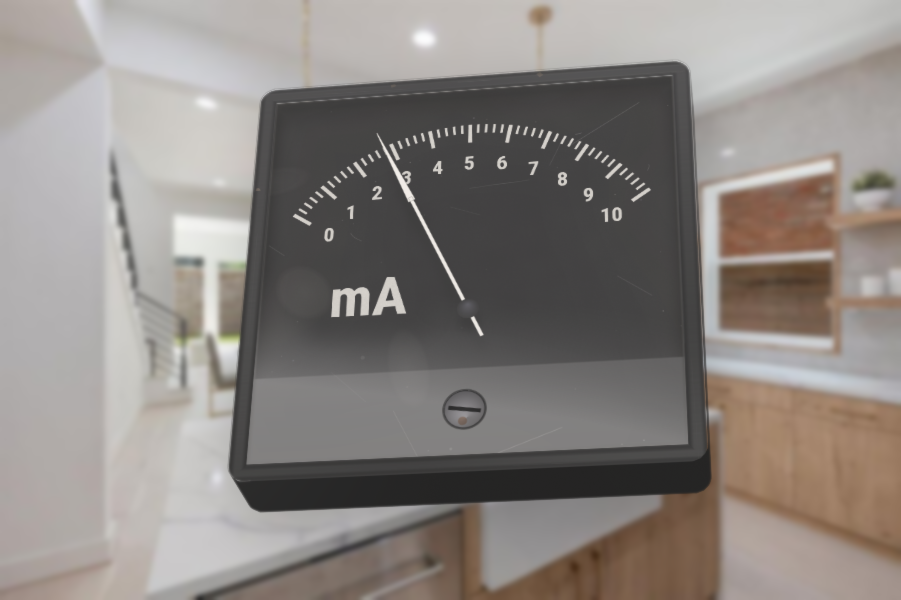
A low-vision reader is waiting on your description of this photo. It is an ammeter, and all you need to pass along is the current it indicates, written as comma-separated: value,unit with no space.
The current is 2.8,mA
